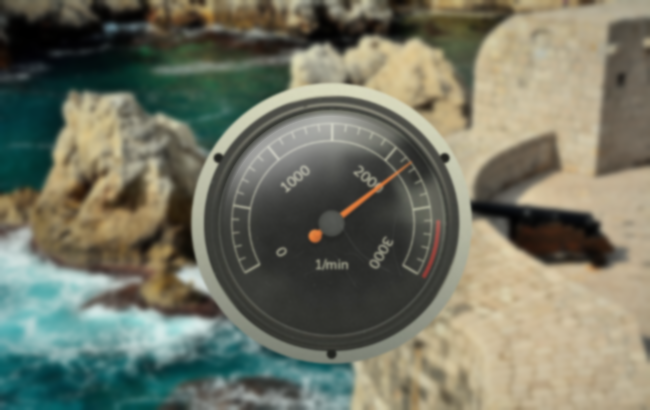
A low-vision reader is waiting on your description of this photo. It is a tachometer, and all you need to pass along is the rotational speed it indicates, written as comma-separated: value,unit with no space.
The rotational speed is 2150,rpm
